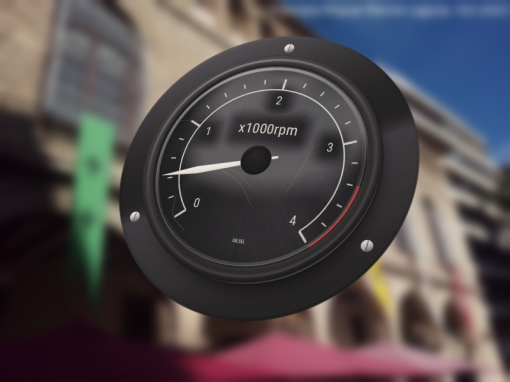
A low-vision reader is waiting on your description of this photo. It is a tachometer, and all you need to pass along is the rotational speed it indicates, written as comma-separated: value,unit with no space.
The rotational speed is 400,rpm
